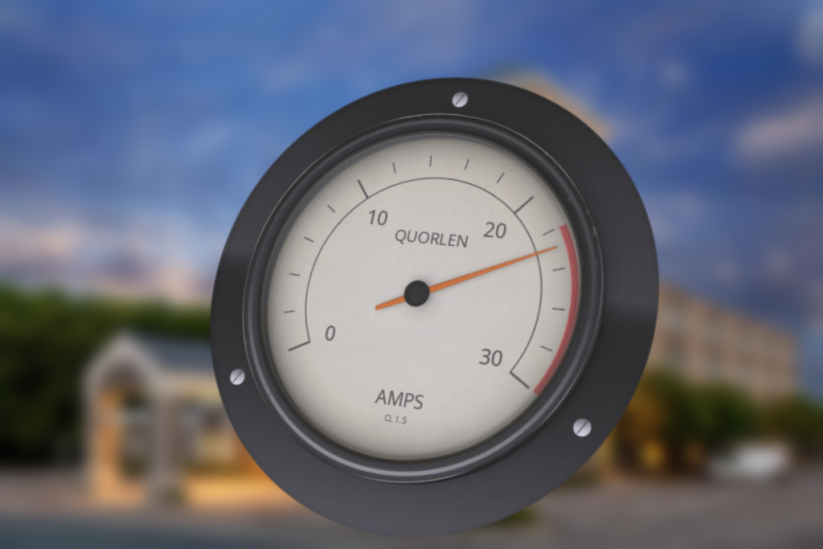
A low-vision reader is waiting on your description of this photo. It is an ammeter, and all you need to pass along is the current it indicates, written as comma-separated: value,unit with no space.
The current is 23,A
